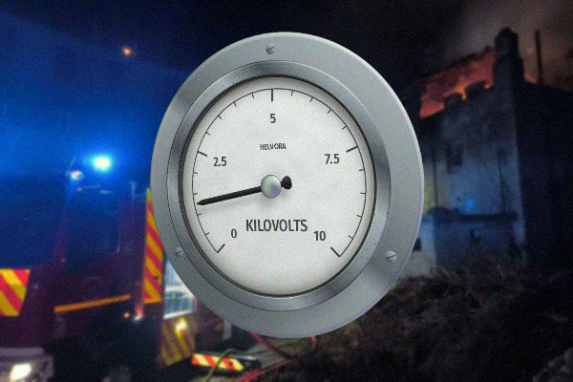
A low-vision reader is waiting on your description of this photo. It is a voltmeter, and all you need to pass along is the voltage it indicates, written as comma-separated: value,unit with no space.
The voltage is 1.25,kV
